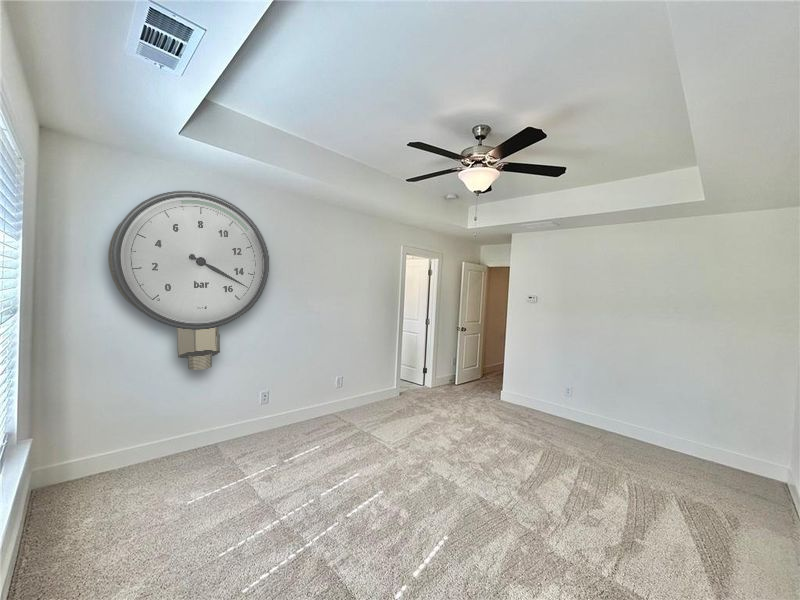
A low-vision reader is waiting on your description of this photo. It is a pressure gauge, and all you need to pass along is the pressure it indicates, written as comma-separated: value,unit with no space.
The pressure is 15,bar
